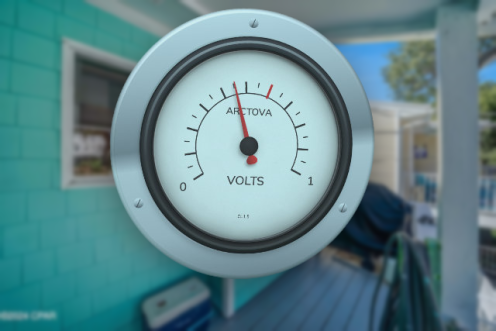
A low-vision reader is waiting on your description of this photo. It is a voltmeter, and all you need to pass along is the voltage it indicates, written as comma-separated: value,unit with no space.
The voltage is 0.45,V
